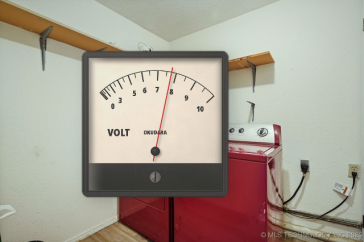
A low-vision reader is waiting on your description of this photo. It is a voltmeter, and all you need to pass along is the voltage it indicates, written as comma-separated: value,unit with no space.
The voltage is 7.75,V
